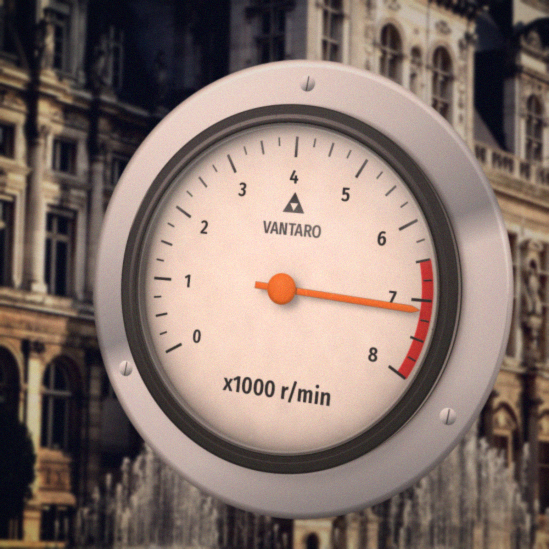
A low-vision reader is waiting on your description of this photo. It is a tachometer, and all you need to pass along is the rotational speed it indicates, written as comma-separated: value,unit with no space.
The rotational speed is 7125,rpm
